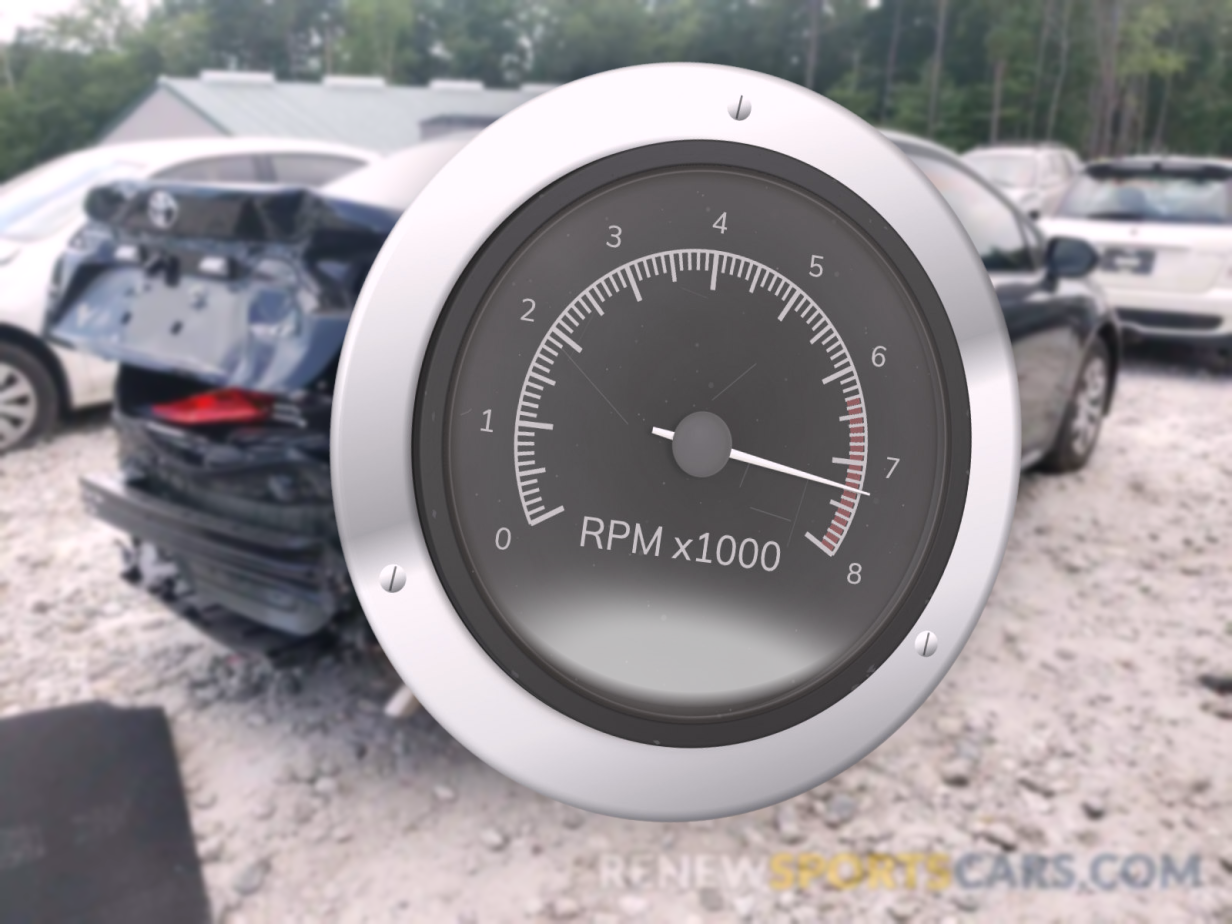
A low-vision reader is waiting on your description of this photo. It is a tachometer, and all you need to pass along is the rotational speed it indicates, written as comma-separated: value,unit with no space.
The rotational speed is 7300,rpm
